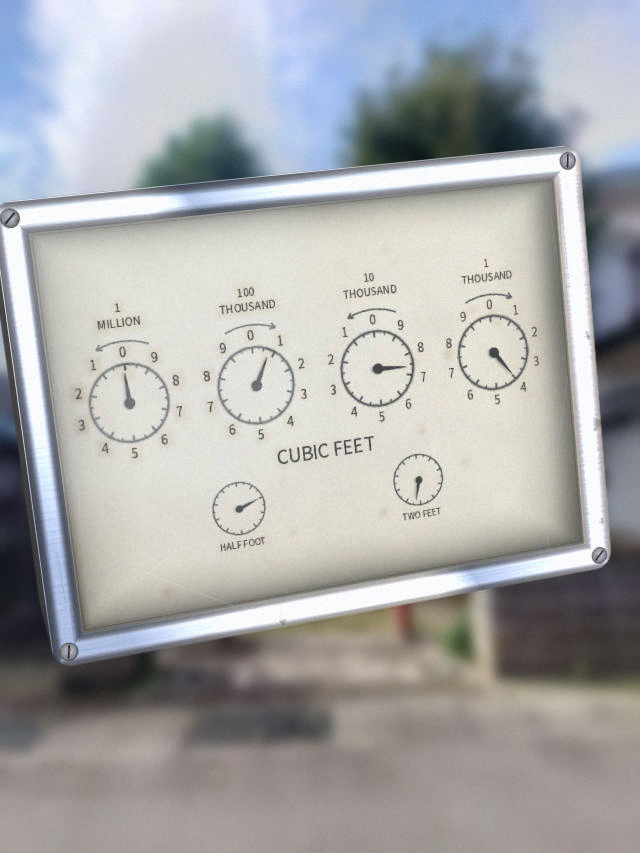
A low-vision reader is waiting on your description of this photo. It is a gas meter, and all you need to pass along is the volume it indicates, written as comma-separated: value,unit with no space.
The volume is 7400,ft³
